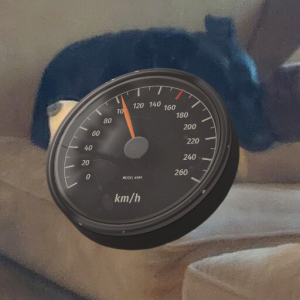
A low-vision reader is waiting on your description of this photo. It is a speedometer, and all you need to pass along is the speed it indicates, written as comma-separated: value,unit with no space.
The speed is 105,km/h
